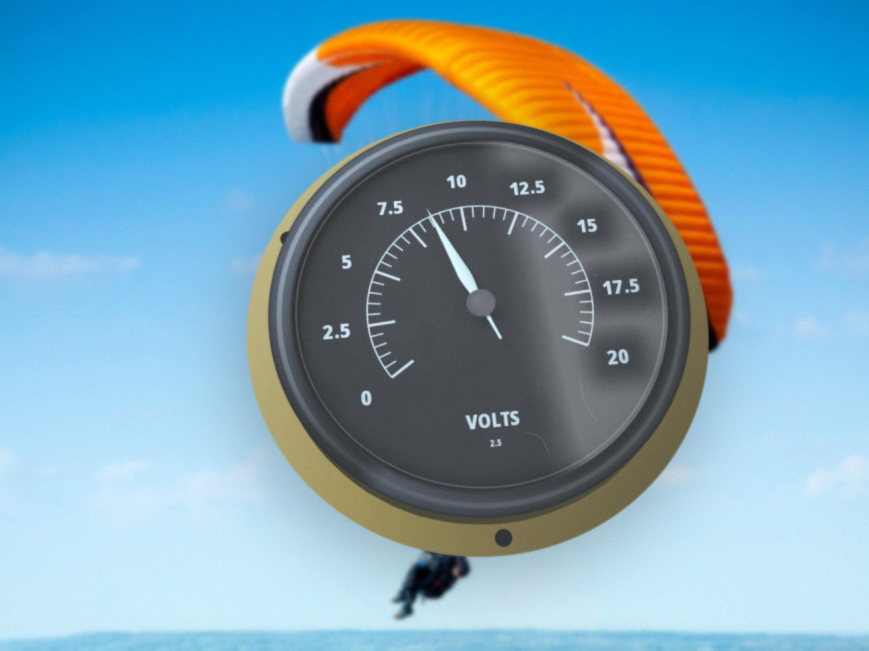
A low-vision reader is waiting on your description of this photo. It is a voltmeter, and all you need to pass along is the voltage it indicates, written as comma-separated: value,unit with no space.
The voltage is 8.5,V
